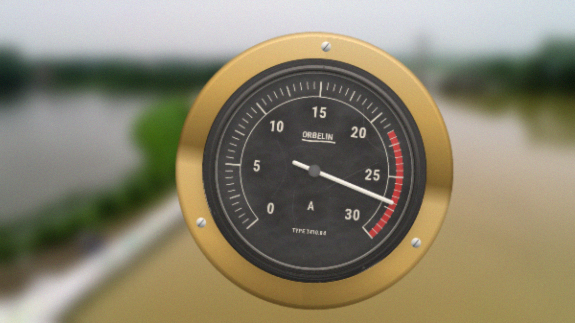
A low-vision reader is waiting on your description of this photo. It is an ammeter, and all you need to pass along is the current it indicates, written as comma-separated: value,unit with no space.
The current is 27,A
